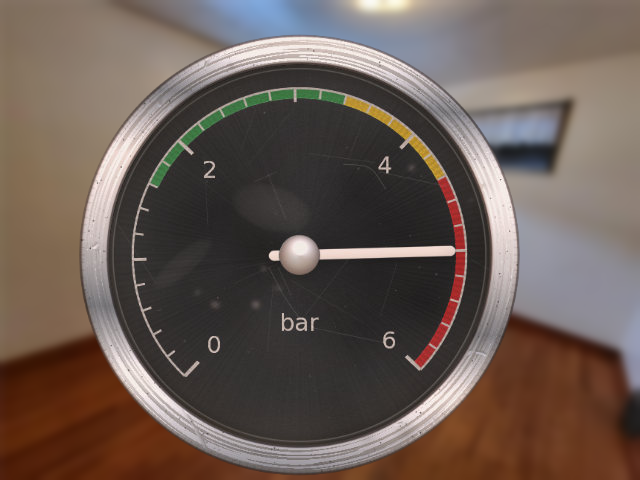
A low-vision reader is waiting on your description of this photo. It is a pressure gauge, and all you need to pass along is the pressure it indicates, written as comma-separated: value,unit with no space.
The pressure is 5,bar
